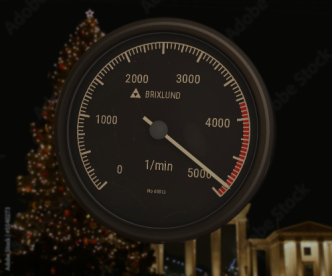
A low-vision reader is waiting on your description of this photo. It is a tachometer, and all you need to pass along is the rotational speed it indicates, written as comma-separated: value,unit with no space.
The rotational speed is 4850,rpm
